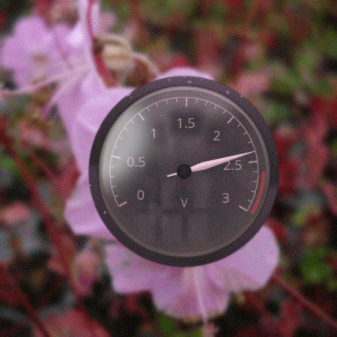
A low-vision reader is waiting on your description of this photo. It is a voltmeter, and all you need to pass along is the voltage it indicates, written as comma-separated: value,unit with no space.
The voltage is 2.4,V
